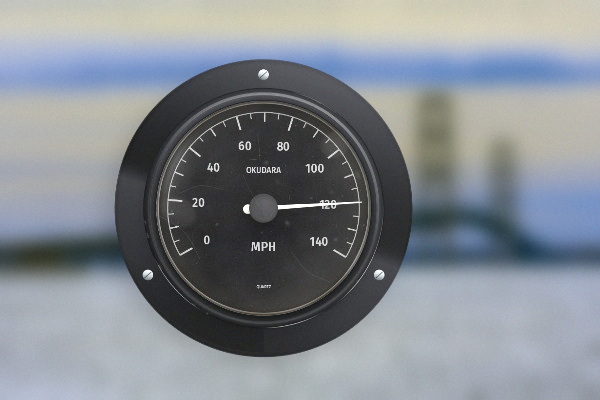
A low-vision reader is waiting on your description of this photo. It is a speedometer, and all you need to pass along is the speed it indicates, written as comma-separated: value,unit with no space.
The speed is 120,mph
